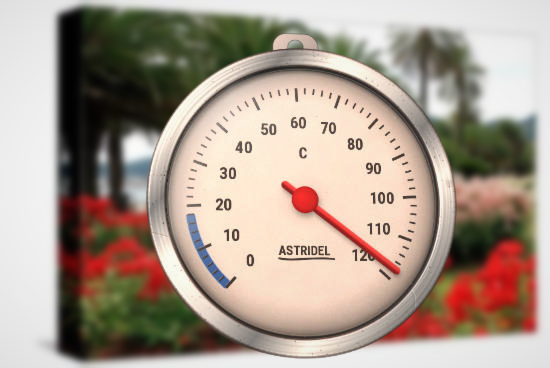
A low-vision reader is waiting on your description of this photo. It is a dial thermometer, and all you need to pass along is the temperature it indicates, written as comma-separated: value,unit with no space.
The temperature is 118,°C
